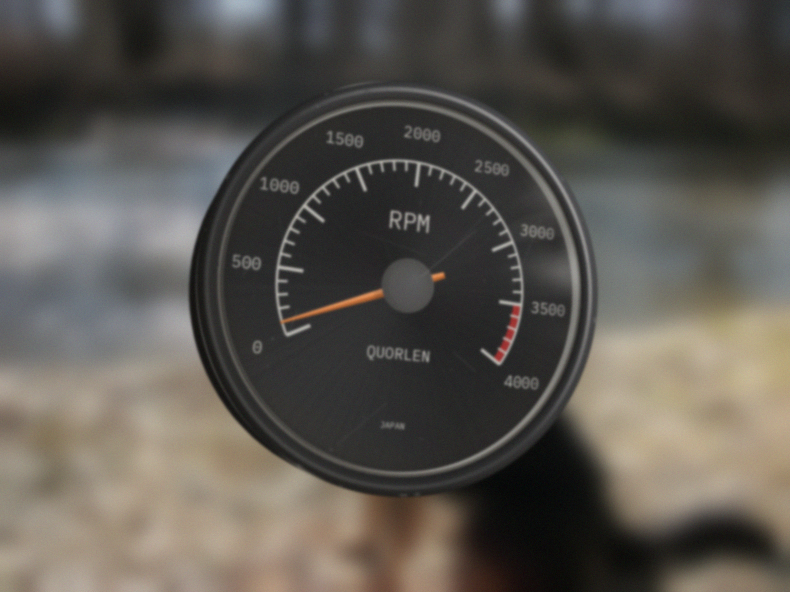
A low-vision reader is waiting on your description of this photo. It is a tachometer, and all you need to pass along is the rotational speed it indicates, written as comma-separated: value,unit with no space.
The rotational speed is 100,rpm
